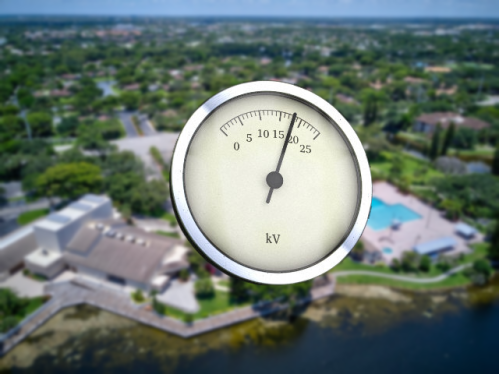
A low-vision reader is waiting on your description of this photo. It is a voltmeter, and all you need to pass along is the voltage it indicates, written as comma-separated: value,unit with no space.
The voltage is 18,kV
